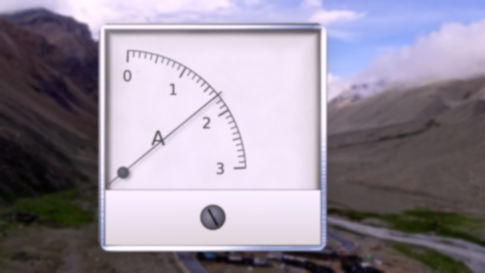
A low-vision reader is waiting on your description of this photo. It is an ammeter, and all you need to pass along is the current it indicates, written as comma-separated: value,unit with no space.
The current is 1.7,A
